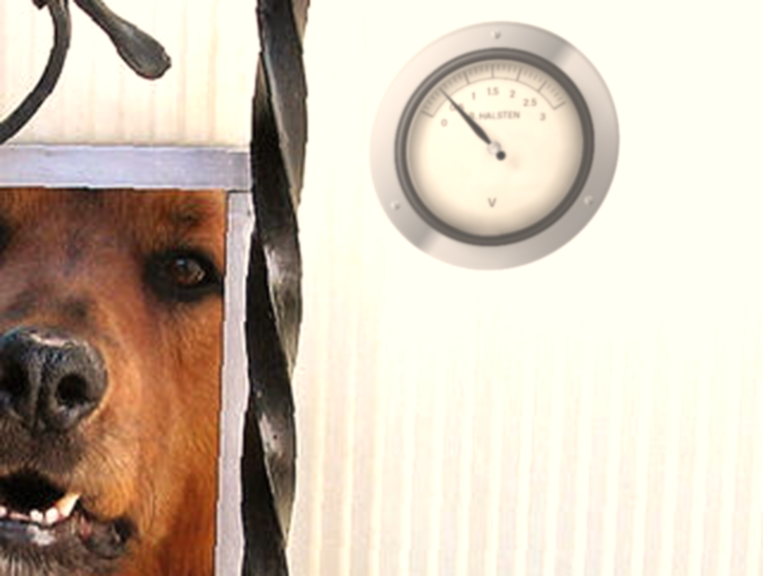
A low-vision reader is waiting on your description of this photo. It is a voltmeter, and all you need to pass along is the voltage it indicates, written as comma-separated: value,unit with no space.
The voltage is 0.5,V
